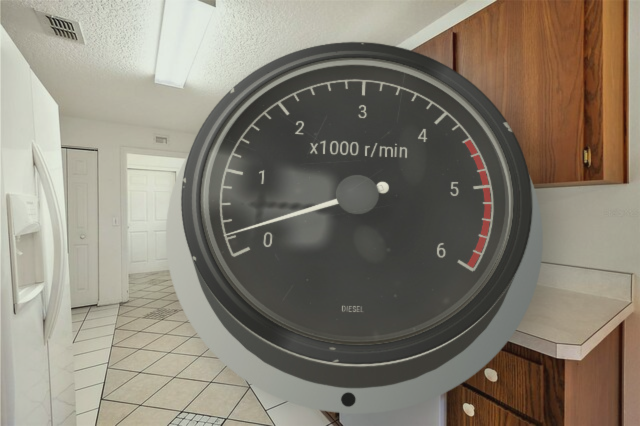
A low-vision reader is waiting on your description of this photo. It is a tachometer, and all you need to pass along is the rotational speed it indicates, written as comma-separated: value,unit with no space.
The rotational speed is 200,rpm
